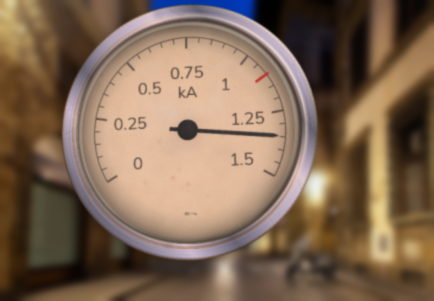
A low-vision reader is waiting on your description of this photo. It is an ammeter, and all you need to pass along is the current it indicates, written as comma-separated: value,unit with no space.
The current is 1.35,kA
